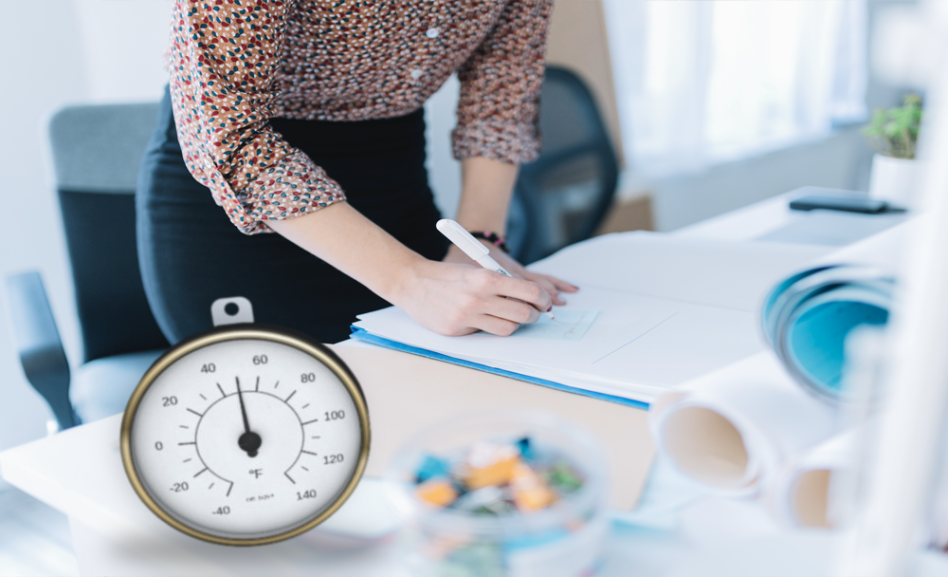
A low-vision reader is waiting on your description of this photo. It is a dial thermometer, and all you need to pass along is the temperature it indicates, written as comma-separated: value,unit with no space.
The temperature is 50,°F
